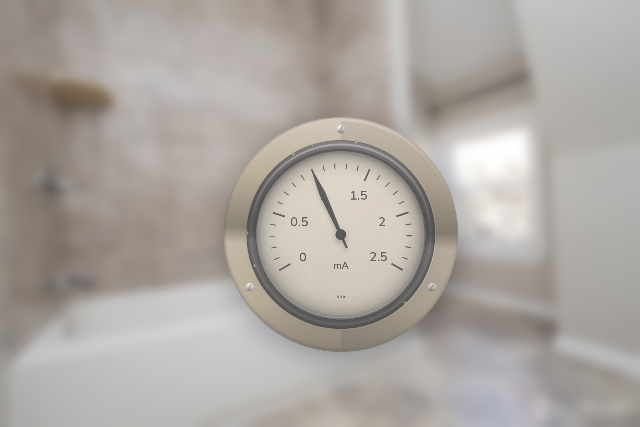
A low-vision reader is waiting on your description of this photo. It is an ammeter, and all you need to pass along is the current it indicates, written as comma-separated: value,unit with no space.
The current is 1,mA
